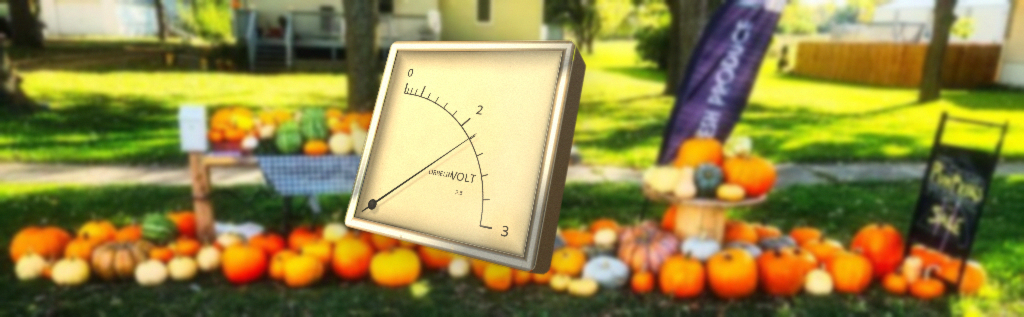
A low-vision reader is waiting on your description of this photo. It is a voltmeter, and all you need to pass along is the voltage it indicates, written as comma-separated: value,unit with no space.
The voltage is 2.2,V
